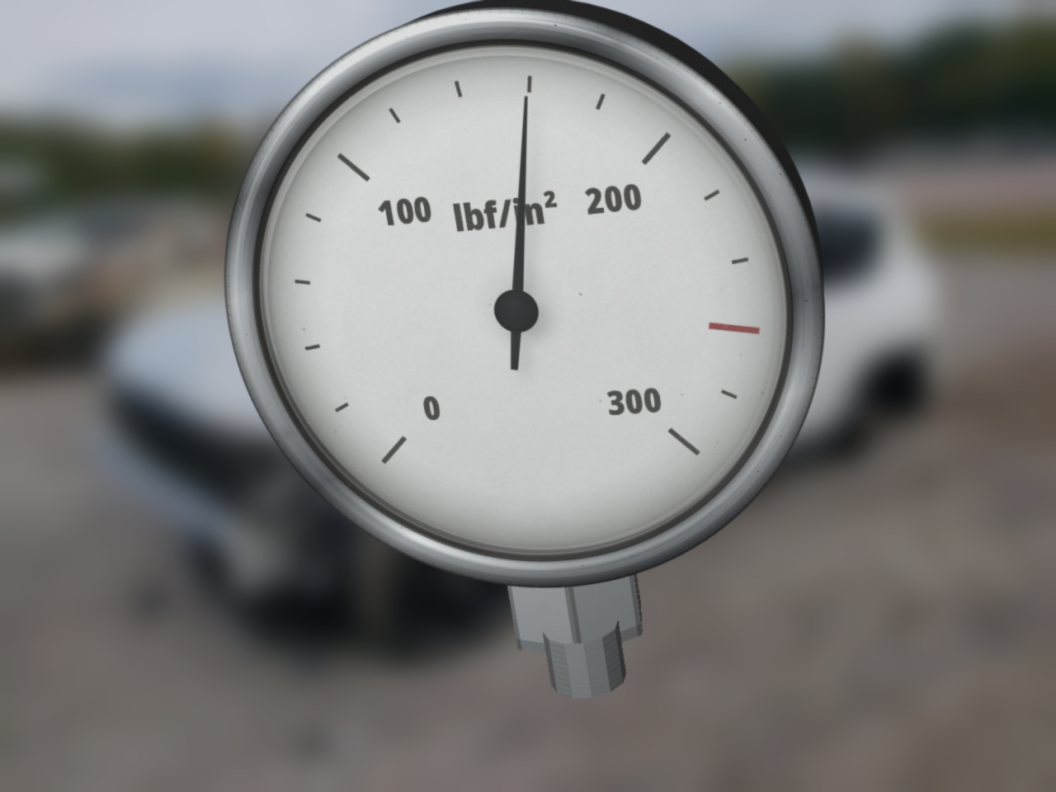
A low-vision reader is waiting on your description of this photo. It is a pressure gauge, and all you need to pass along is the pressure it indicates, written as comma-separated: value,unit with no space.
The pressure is 160,psi
